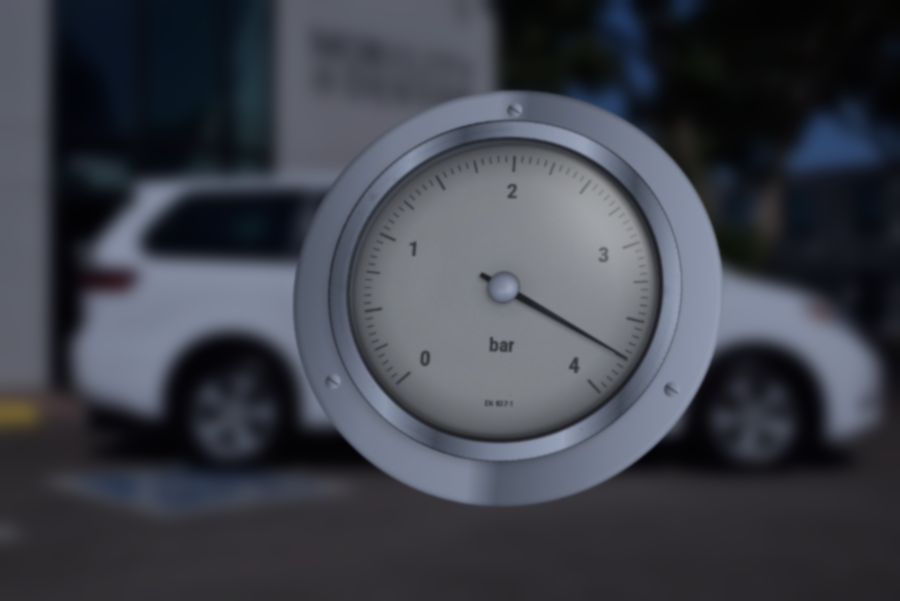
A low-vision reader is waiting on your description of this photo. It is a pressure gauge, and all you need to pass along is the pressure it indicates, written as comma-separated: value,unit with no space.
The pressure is 3.75,bar
